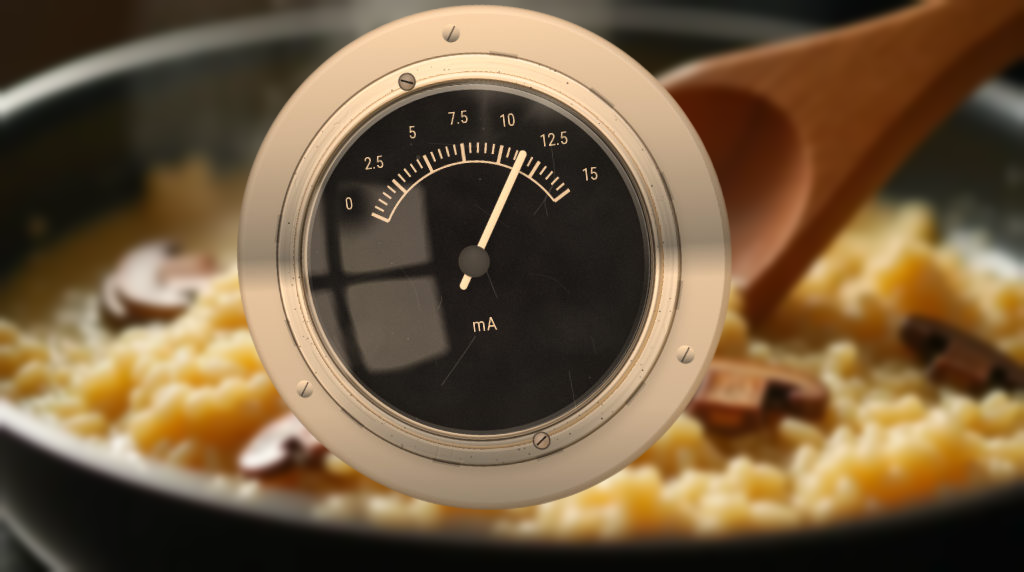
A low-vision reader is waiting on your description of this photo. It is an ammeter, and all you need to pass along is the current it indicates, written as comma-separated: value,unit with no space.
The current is 11.5,mA
